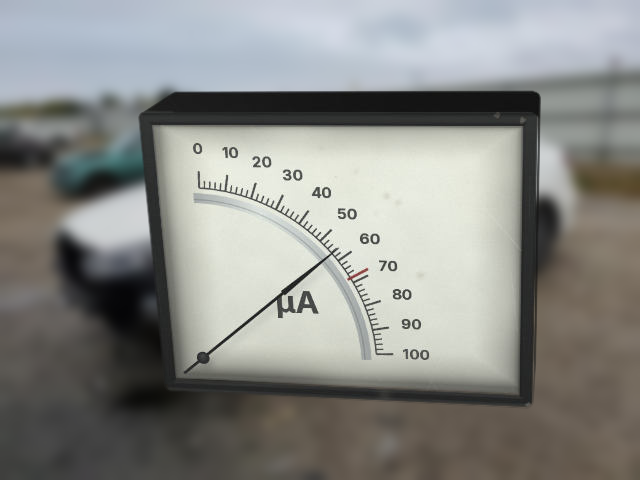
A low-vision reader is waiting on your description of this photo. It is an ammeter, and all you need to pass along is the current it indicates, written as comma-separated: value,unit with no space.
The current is 56,µA
